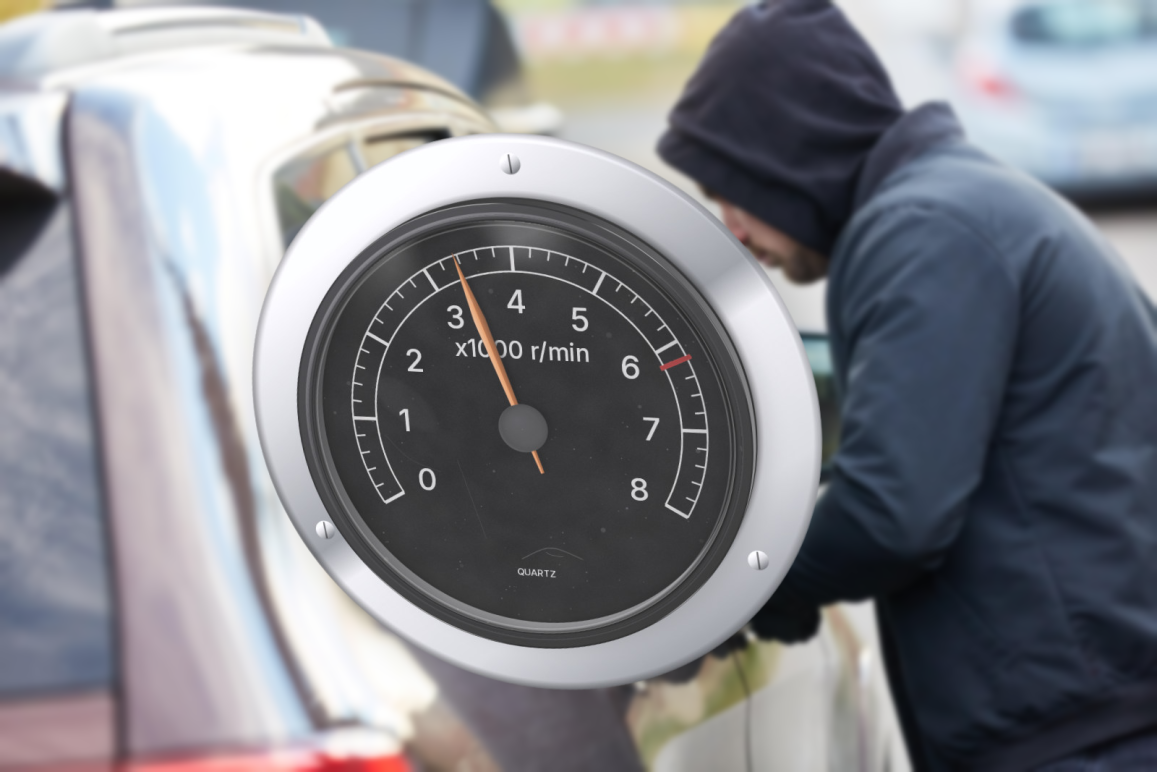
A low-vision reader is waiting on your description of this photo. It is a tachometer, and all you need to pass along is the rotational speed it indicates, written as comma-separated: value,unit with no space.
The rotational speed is 3400,rpm
